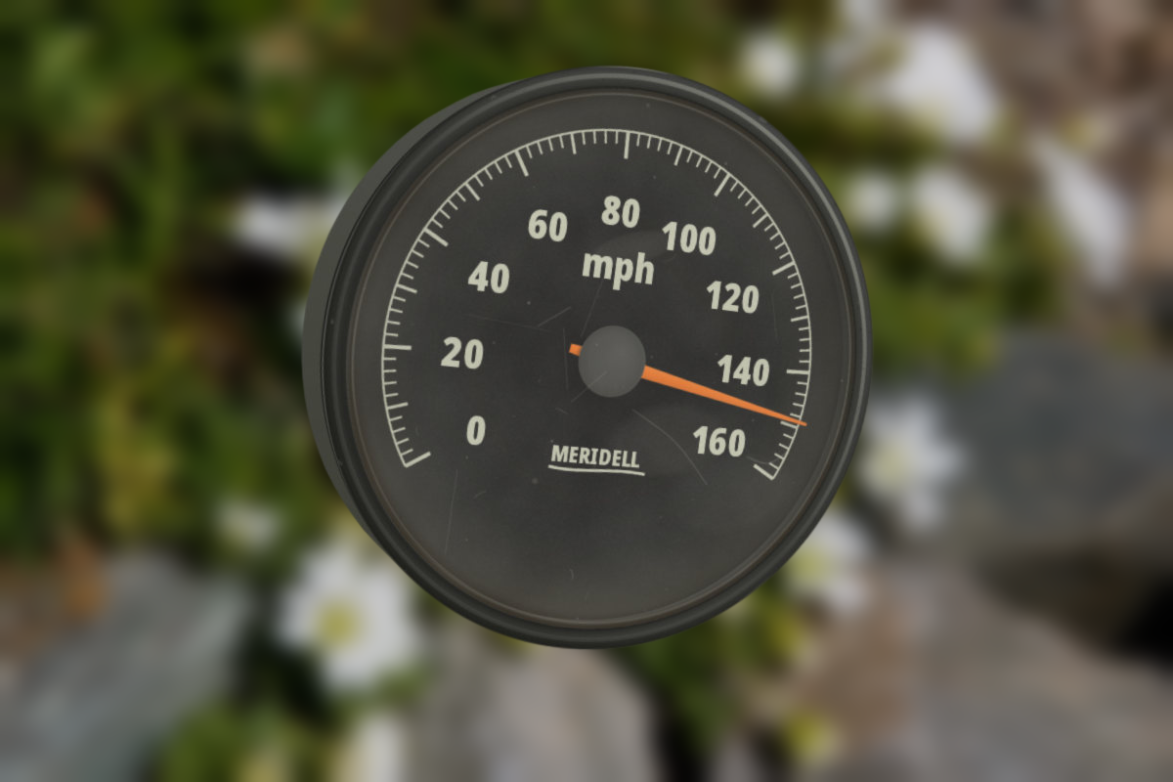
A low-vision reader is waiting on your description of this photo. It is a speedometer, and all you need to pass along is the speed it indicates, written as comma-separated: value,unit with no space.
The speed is 149,mph
